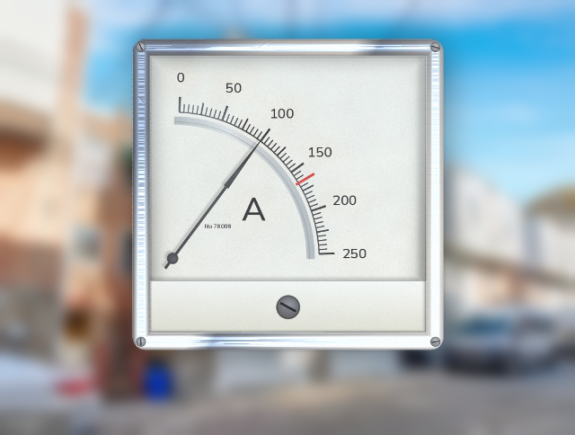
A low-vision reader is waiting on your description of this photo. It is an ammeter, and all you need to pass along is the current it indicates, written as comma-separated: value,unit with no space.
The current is 100,A
